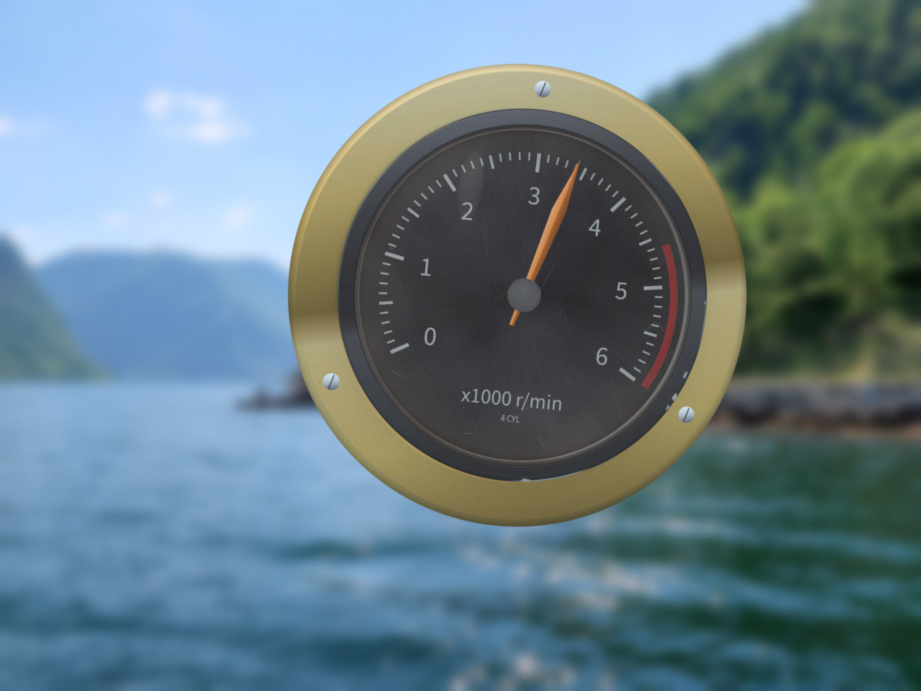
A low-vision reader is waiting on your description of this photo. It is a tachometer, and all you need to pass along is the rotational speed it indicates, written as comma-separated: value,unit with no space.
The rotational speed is 3400,rpm
